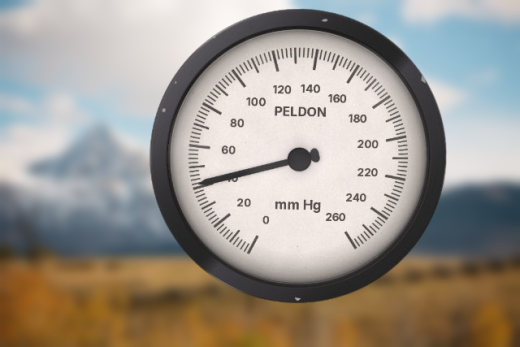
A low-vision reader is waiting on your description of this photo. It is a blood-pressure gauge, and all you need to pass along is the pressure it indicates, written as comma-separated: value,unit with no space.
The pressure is 42,mmHg
